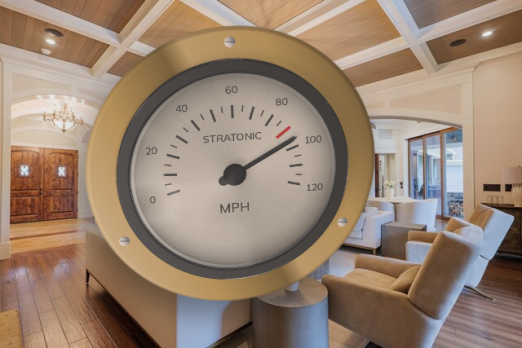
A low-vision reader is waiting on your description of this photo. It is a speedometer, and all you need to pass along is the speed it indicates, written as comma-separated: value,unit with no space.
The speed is 95,mph
